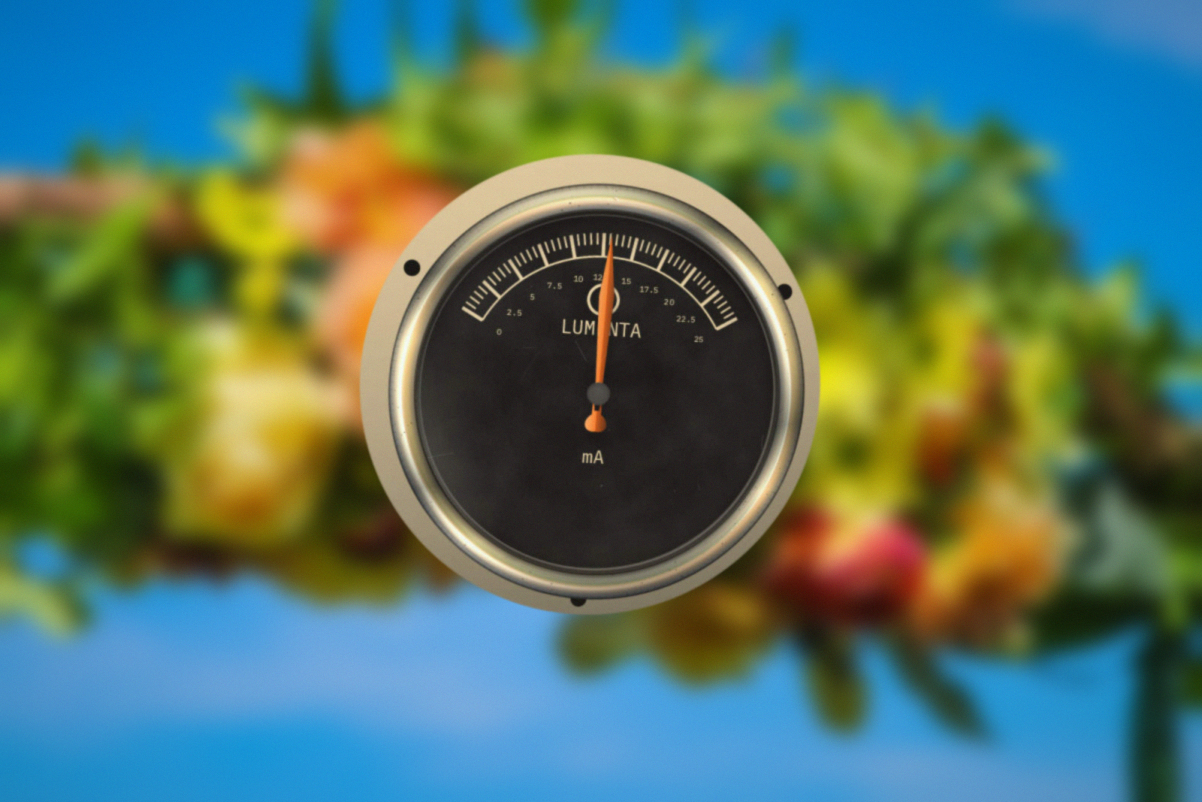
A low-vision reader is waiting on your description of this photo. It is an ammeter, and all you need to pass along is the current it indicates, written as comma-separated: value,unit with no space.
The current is 13,mA
